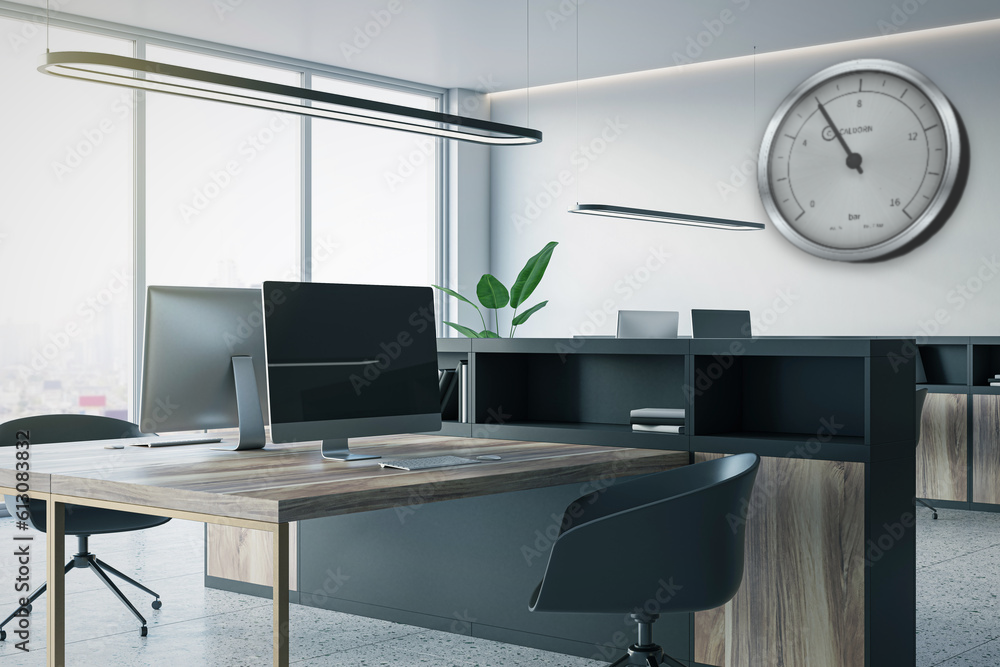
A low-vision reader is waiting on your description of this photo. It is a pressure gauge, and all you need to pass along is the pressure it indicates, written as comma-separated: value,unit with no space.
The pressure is 6,bar
